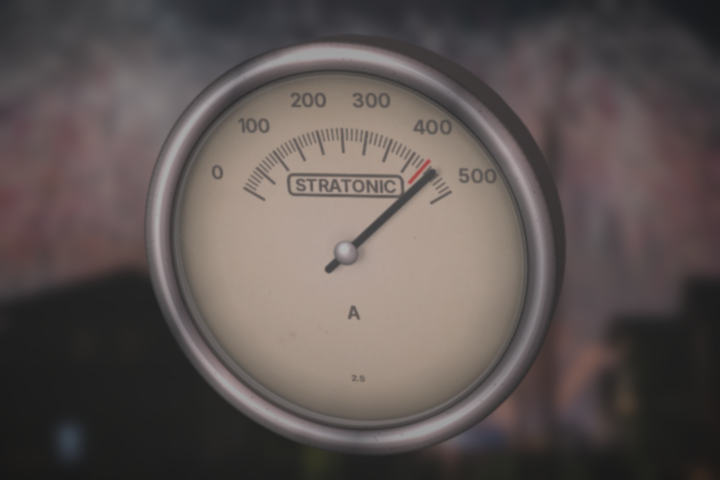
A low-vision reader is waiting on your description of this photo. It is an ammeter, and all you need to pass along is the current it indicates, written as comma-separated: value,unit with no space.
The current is 450,A
